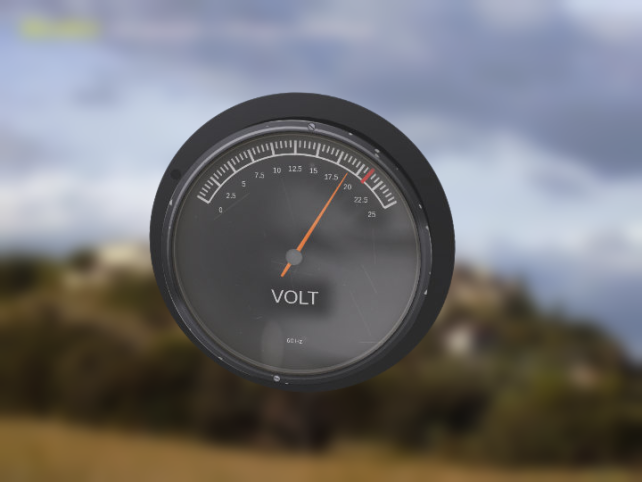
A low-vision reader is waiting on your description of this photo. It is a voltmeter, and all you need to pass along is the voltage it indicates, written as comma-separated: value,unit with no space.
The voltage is 19,V
